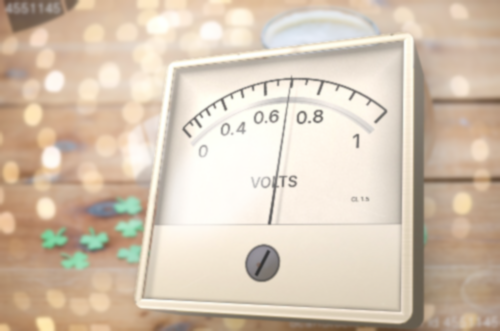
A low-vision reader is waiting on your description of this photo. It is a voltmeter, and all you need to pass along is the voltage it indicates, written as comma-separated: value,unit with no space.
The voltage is 0.7,V
